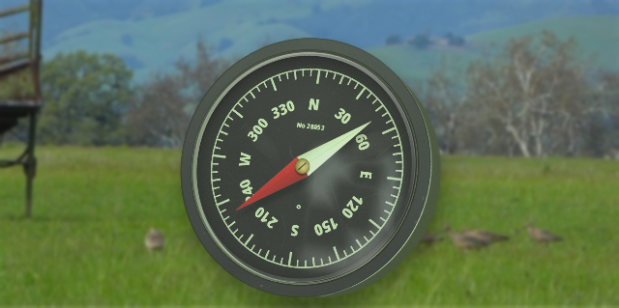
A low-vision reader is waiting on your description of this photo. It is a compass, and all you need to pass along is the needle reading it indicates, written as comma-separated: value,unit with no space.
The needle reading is 230,°
